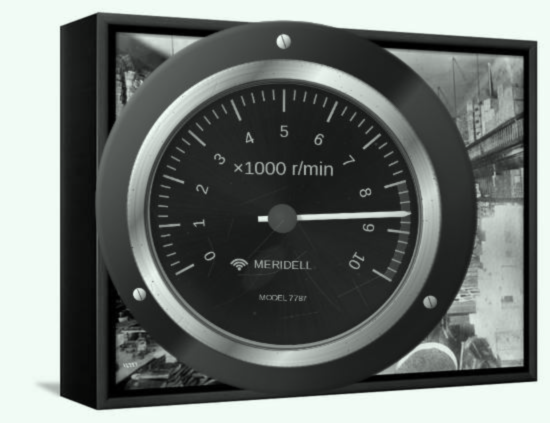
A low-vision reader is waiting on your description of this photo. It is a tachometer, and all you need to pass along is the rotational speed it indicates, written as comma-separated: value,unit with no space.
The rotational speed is 8600,rpm
